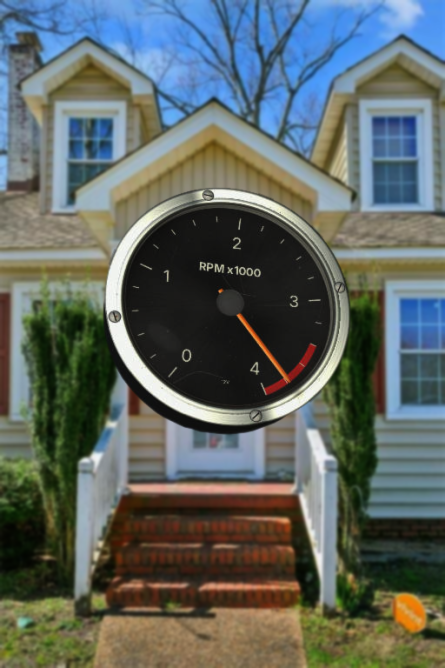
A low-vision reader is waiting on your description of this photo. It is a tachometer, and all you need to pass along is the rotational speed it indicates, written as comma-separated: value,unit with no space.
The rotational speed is 3800,rpm
